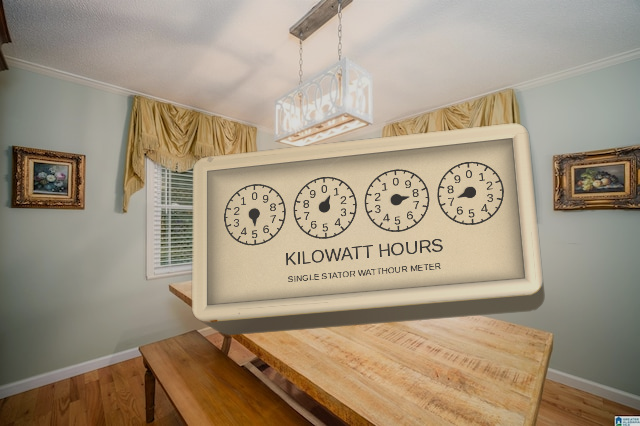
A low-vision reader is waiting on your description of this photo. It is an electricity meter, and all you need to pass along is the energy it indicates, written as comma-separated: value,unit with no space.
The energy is 5077,kWh
